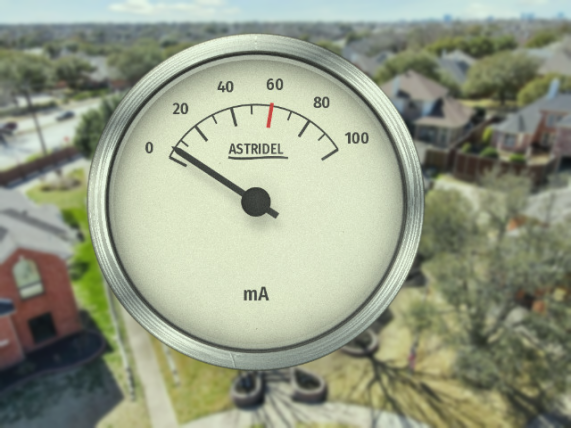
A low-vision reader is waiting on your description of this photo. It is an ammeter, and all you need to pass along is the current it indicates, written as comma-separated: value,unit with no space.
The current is 5,mA
